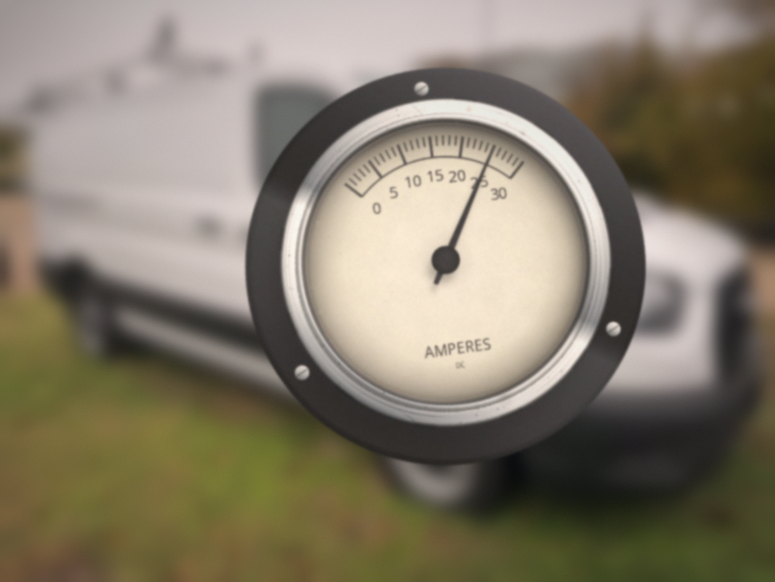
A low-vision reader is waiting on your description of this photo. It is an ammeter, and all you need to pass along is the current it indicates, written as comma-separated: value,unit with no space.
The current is 25,A
